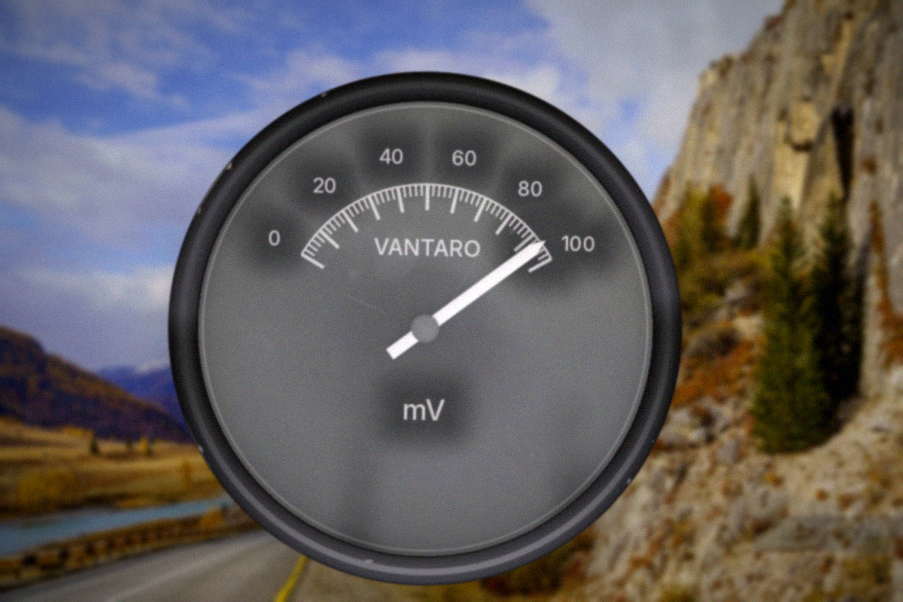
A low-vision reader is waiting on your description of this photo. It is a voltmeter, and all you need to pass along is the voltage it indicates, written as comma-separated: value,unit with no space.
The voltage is 94,mV
